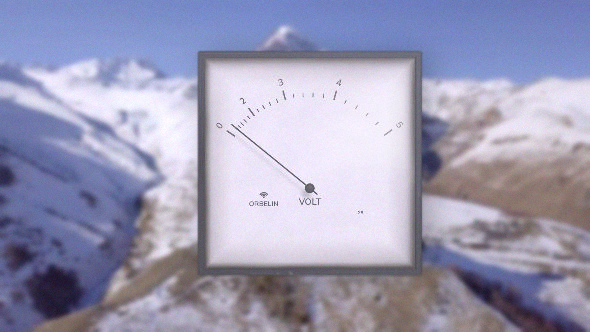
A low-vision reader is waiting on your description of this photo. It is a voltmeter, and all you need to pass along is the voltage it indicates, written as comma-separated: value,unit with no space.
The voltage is 1,V
